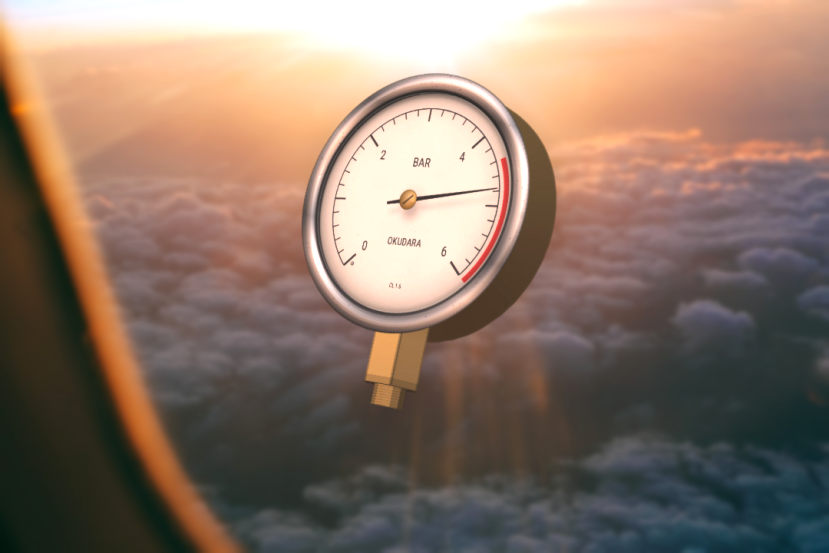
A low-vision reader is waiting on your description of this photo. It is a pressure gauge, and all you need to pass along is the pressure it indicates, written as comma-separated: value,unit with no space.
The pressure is 4.8,bar
